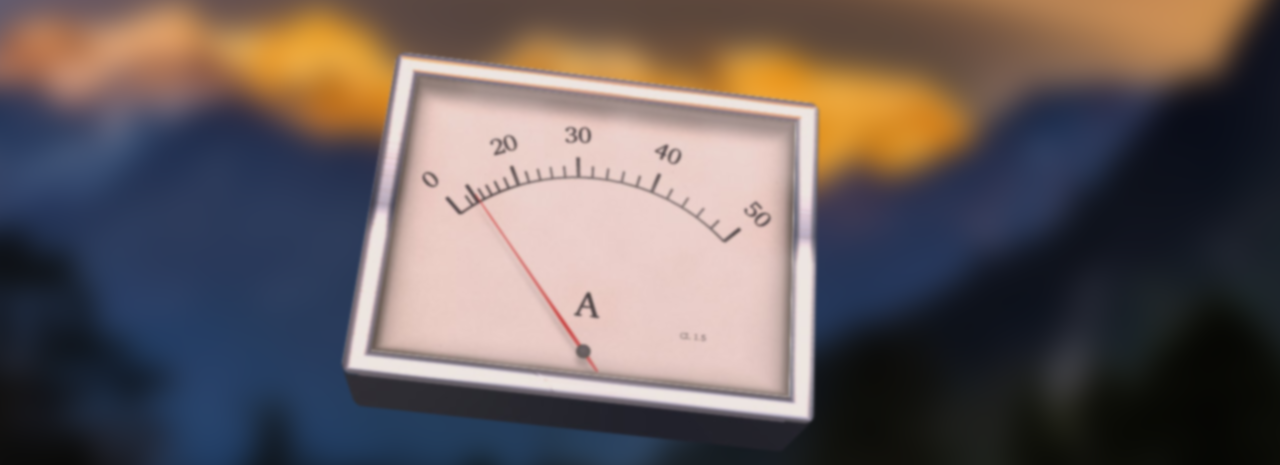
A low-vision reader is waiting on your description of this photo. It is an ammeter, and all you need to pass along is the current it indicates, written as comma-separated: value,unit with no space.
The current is 10,A
